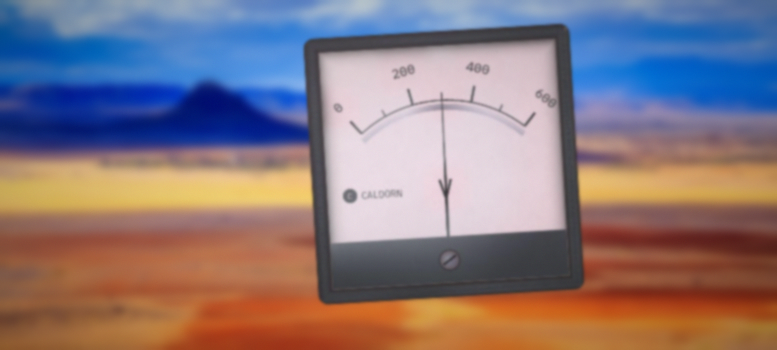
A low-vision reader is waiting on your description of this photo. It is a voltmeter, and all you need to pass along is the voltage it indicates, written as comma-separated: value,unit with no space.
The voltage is 300,V
